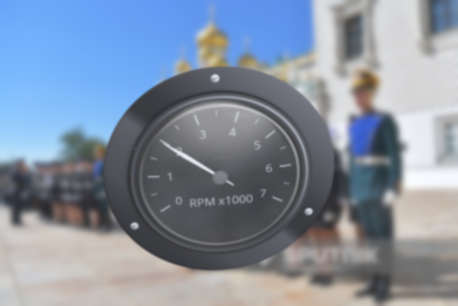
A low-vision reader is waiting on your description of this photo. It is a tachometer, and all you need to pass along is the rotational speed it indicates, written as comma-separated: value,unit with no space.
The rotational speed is 2000,rpm
